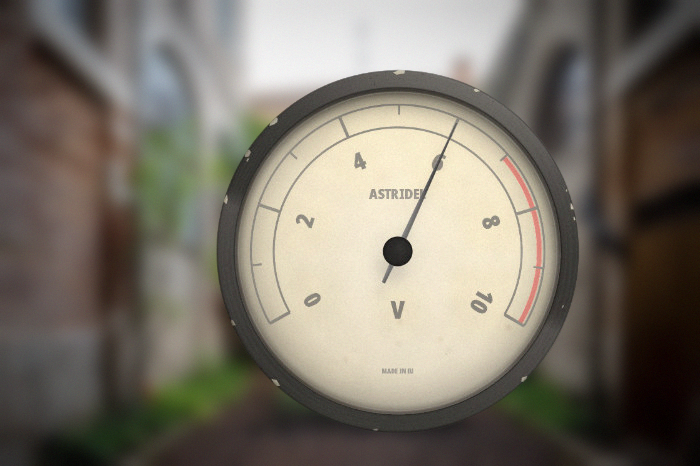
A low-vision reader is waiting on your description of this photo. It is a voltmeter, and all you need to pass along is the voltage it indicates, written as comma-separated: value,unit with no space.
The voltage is 6,V
